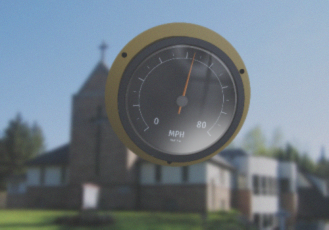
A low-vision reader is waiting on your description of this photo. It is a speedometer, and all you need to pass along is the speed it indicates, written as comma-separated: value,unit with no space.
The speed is 42.5,mph
